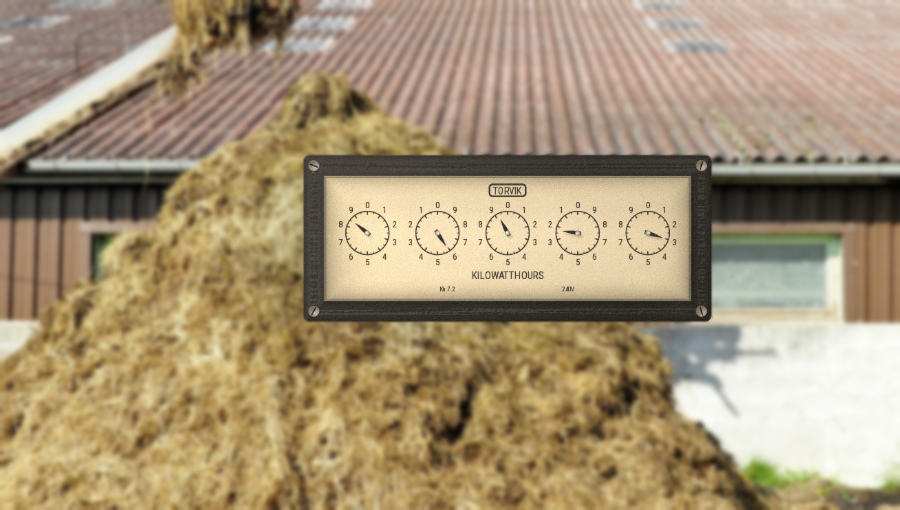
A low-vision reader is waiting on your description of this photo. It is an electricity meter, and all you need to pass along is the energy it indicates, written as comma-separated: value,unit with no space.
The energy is 85923,kWh
